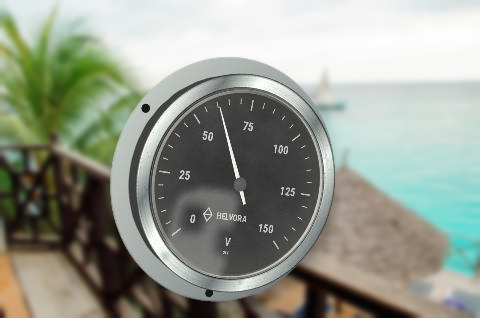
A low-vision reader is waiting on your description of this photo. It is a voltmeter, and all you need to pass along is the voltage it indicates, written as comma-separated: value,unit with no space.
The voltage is 60,V
